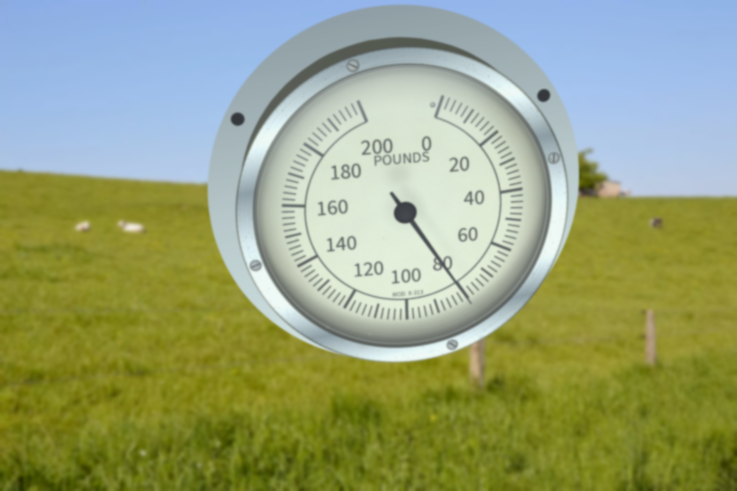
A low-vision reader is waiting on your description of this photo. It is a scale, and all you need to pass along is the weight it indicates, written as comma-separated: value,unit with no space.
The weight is 80,lb
